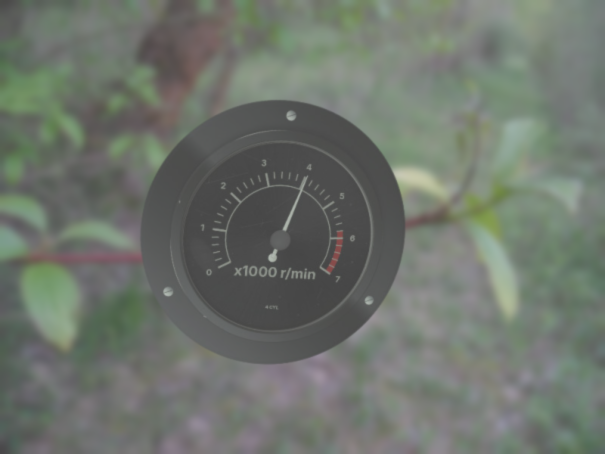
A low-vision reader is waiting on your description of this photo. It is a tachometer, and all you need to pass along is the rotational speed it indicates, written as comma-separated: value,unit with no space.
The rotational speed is 4000,rpm
